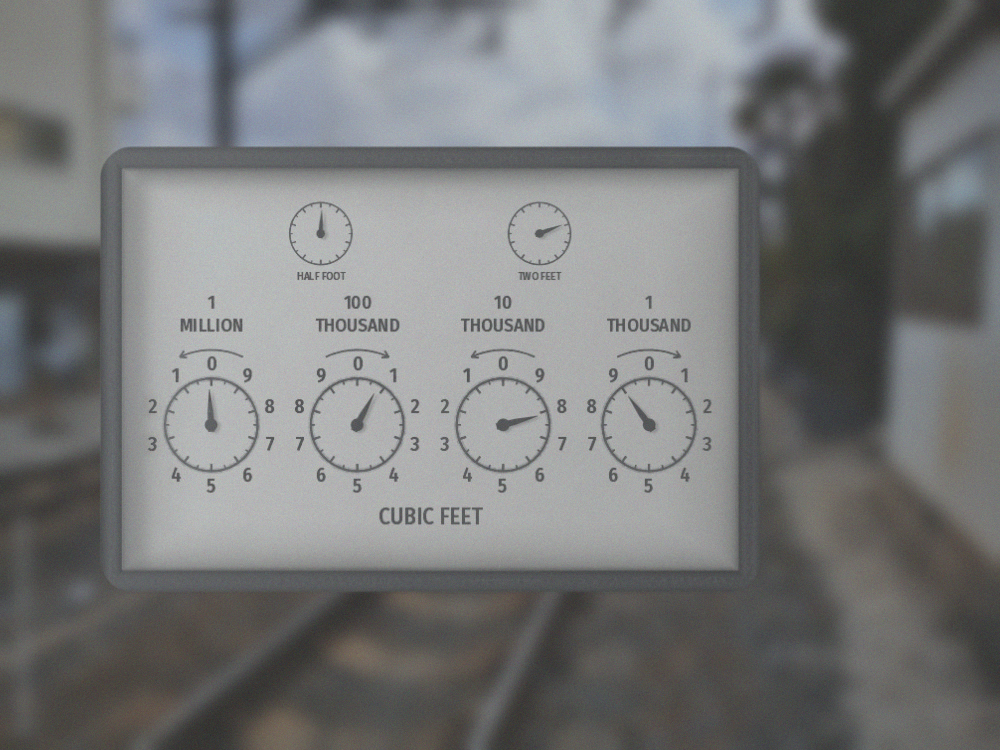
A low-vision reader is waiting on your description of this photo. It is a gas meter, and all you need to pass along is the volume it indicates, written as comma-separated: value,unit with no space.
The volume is 7900,ft³
